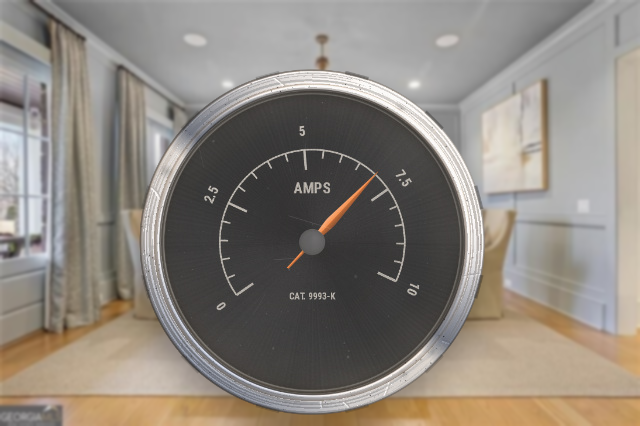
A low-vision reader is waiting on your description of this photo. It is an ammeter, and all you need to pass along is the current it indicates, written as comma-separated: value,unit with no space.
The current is 7,A
